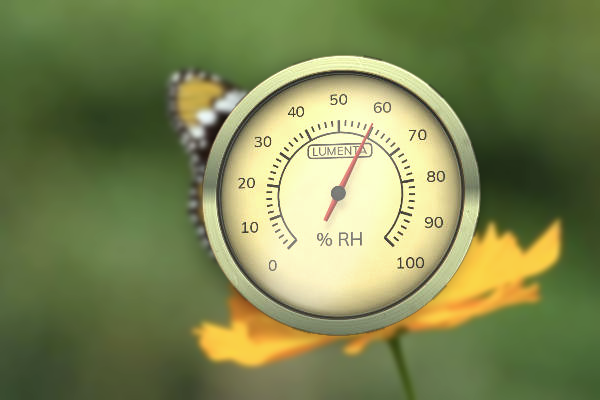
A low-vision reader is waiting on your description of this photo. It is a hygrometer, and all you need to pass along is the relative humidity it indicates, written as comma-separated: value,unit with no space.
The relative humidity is 60,%
